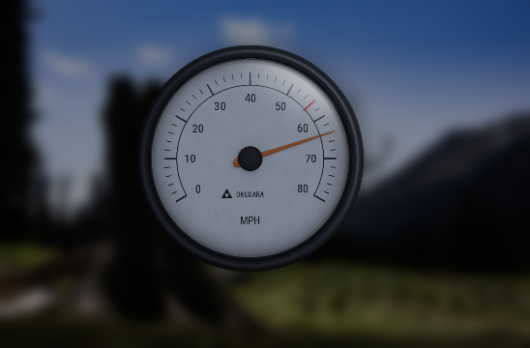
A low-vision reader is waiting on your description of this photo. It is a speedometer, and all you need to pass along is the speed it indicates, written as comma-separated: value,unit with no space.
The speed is 64,mph
